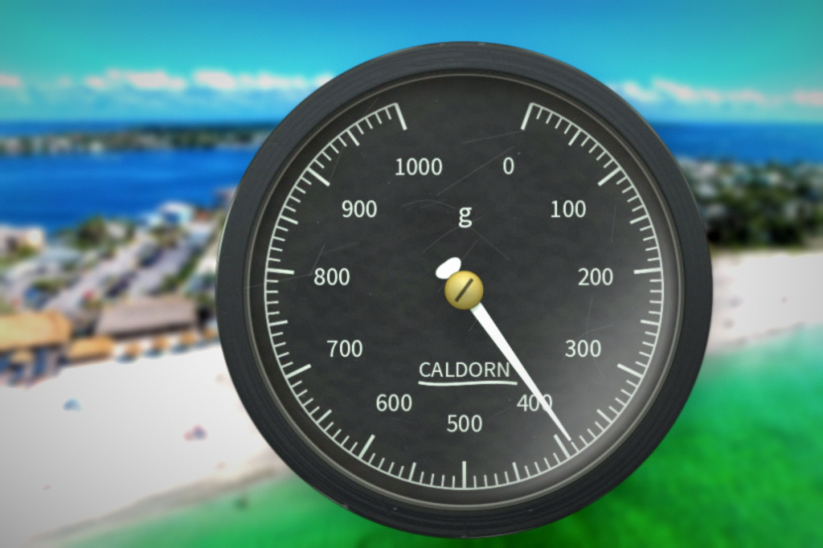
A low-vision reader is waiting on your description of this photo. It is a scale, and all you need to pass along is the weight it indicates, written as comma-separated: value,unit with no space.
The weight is 390,g
